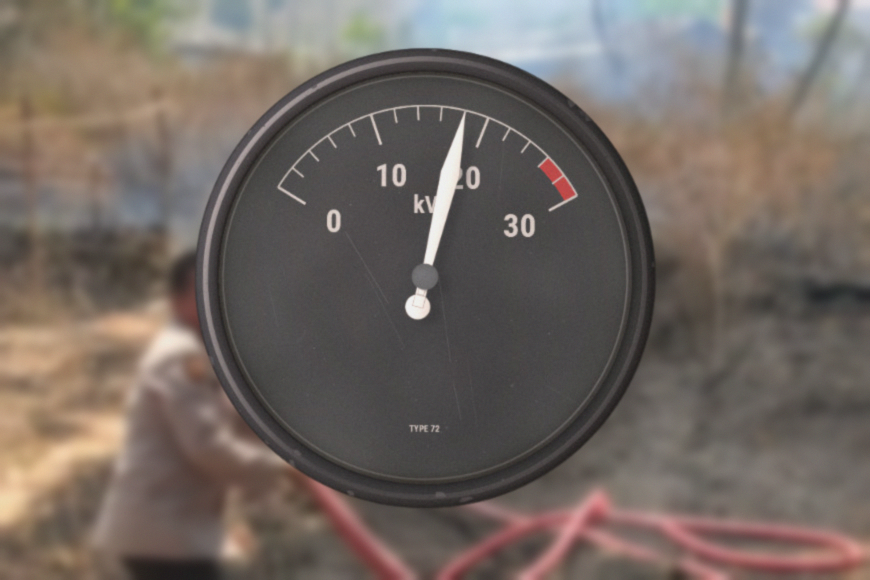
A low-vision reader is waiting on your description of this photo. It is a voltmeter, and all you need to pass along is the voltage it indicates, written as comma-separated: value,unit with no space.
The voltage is 18,kV
